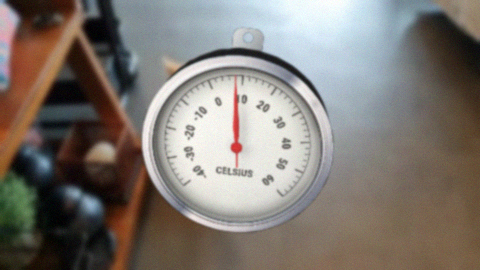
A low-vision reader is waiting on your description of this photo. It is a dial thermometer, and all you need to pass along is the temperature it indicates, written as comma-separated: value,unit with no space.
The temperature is 8,°C
